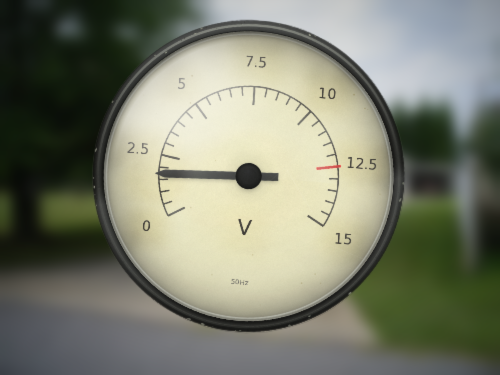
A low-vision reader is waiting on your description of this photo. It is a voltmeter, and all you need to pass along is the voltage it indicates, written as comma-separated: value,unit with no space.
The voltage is 1.75,V
